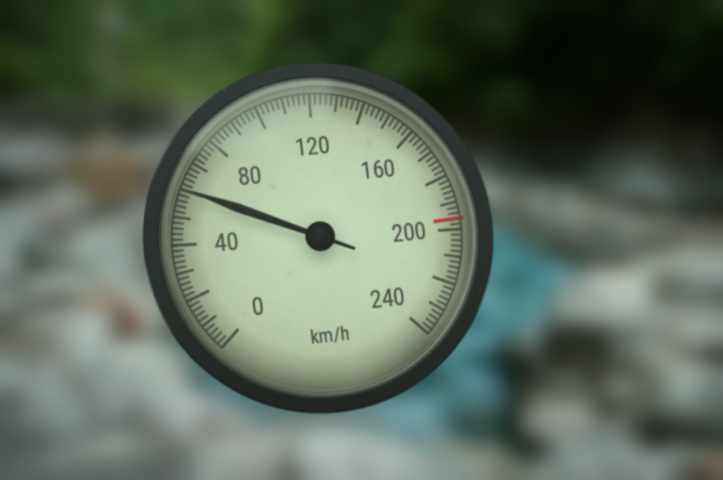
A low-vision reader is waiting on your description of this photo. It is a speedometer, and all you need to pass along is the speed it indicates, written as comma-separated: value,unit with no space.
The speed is 60,km/h
